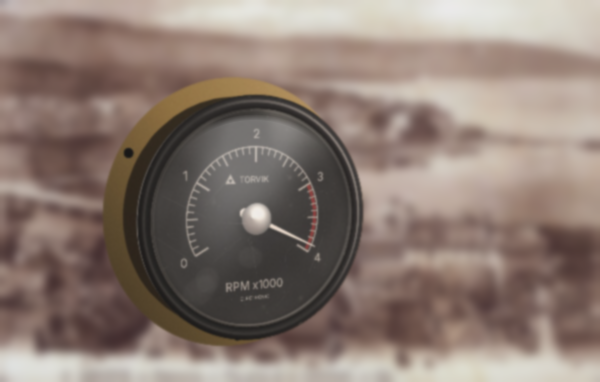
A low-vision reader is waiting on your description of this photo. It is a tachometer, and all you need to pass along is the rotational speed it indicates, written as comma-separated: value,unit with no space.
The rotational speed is 3900,rpm
